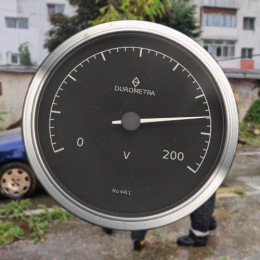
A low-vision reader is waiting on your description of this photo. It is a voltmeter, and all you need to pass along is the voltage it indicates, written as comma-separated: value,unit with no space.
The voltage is 165,V
